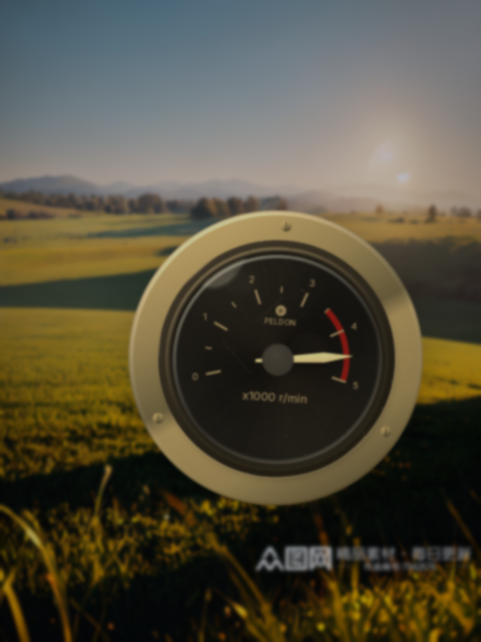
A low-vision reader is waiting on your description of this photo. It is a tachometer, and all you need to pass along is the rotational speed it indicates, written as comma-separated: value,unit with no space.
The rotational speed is 4500,rpm
